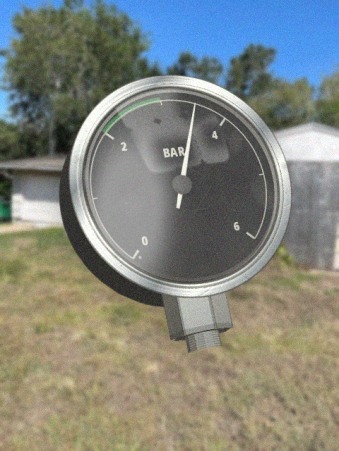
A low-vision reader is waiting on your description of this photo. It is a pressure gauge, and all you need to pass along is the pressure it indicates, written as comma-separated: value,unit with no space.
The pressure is 3.5,bar
